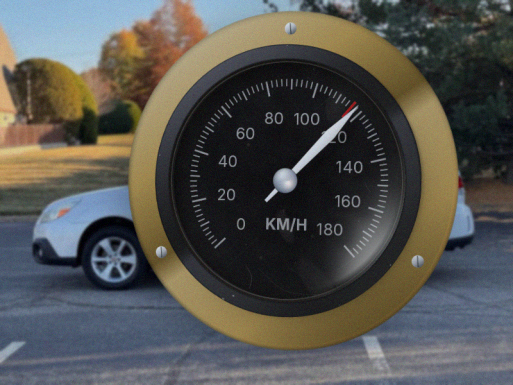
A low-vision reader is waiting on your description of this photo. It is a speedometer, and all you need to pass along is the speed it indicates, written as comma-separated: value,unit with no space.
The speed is 118,km/h
